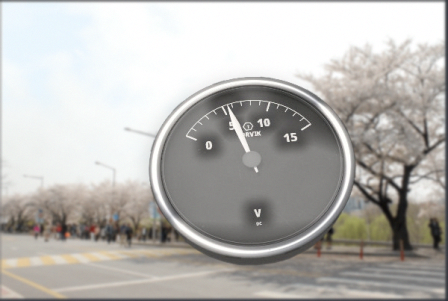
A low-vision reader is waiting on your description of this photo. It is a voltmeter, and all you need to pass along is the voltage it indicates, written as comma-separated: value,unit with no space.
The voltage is 5.5,V
